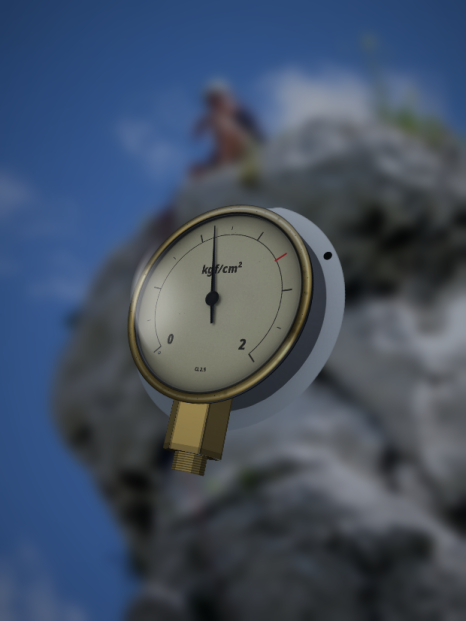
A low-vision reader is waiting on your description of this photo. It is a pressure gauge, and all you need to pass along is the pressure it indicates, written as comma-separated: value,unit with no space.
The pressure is 0.9,kg/cm²
